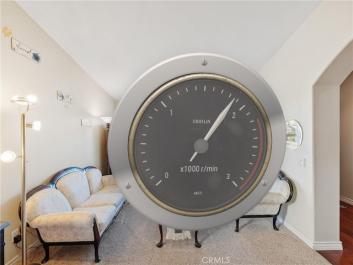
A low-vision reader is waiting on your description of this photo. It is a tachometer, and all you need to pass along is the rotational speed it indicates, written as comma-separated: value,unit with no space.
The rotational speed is 1850,rpm
